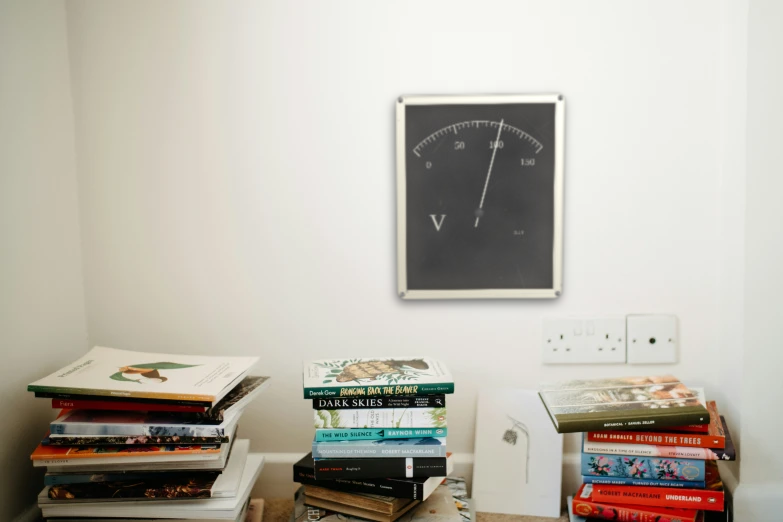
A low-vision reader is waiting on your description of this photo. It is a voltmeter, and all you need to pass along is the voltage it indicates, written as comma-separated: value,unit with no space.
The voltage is 100,V
